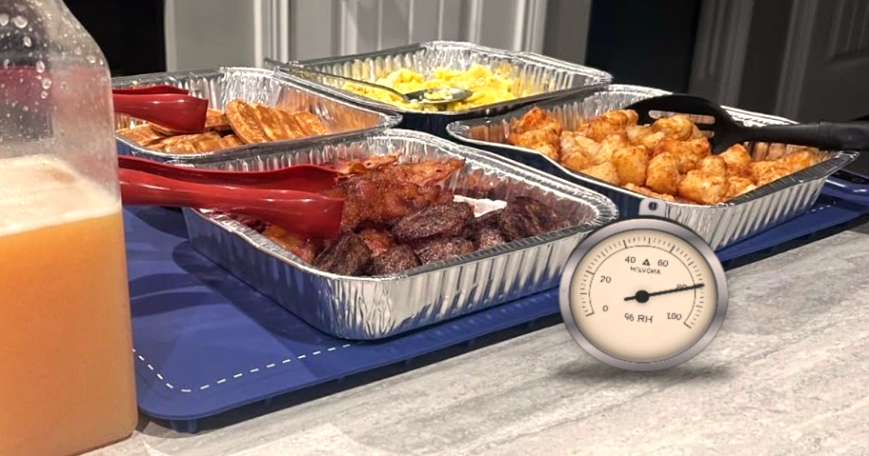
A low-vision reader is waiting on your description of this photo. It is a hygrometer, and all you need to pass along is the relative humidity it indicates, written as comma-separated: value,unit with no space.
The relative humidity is 80,%
